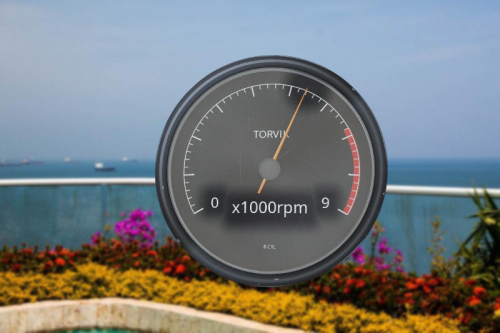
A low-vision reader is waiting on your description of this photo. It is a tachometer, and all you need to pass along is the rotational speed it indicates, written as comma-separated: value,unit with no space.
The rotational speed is 5400,rpm
